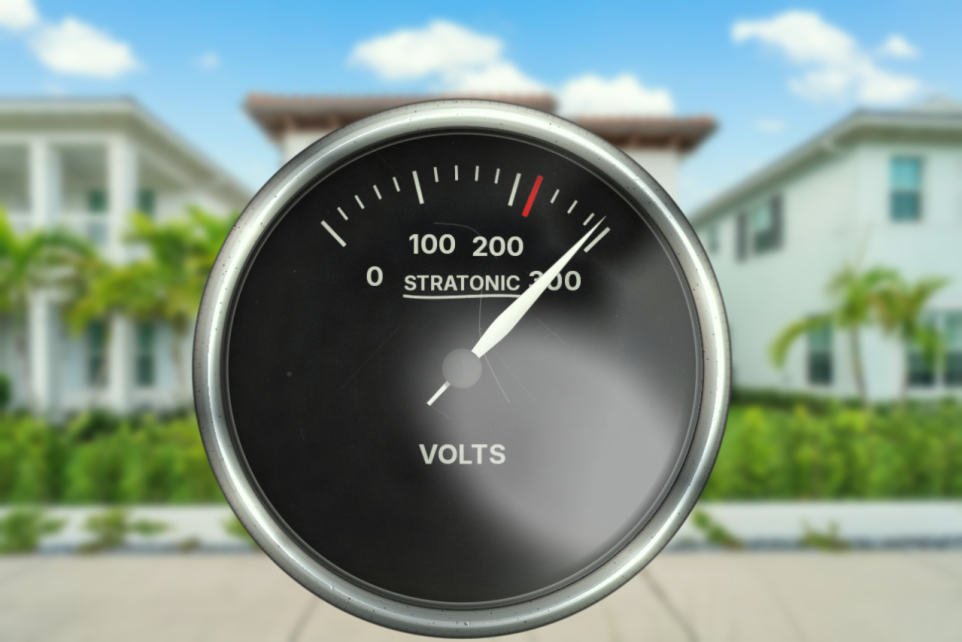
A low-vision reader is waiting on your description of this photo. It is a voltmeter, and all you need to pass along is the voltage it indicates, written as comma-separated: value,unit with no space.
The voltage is 290,V
